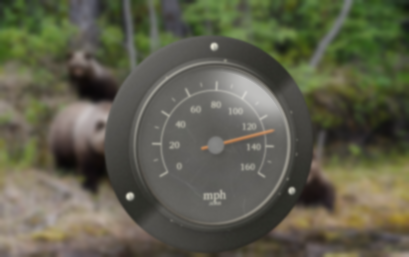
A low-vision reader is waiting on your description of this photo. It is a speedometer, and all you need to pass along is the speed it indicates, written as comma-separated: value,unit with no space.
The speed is 130,mph
